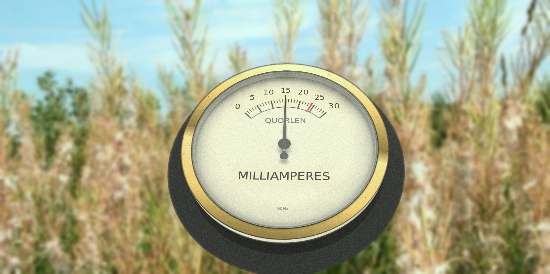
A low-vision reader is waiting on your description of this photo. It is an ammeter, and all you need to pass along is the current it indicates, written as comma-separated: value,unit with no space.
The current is 15,mA
